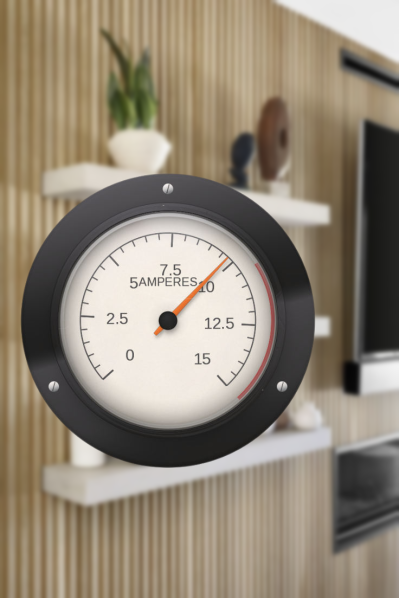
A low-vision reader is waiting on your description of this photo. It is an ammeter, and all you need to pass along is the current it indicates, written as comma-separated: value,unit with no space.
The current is 9.75,A
